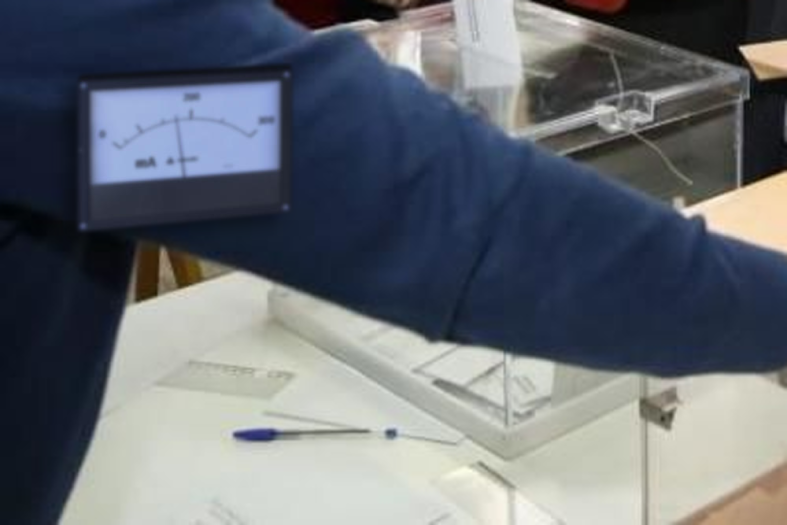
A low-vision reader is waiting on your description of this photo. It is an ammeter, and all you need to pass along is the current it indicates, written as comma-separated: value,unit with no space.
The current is 175,mA
